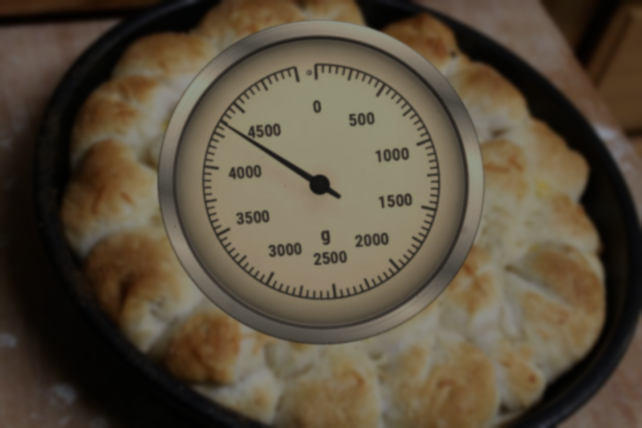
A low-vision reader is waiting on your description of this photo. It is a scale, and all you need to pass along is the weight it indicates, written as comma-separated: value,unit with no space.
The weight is 4350,g
